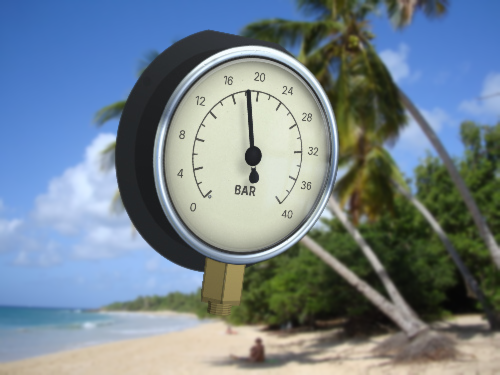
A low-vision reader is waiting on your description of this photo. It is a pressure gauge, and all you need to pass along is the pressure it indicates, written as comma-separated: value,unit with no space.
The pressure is 18,bar
